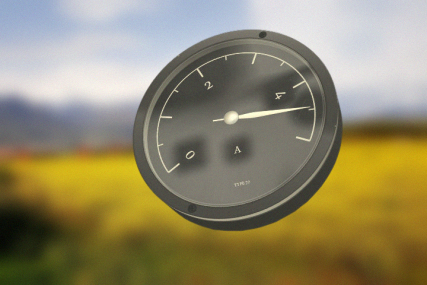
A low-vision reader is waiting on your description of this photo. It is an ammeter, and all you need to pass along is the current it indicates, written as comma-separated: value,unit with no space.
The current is 4.5,A
